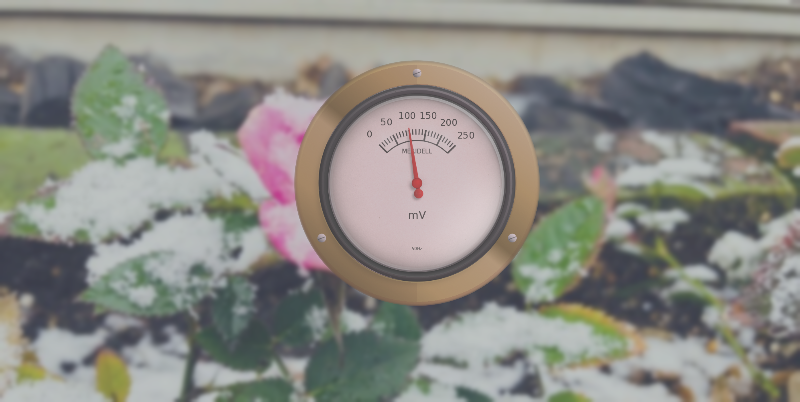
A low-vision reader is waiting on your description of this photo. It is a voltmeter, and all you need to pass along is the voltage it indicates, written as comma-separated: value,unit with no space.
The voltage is 100,mV
